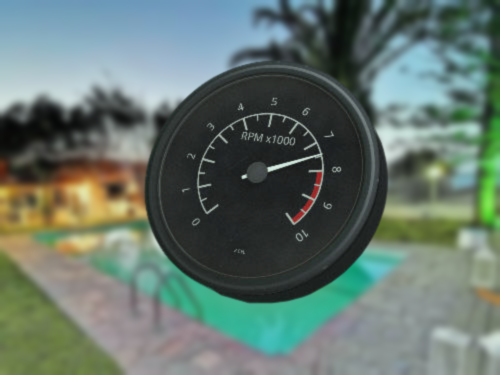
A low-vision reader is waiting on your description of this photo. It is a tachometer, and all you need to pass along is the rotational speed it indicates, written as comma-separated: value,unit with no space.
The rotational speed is 7500,rpm
